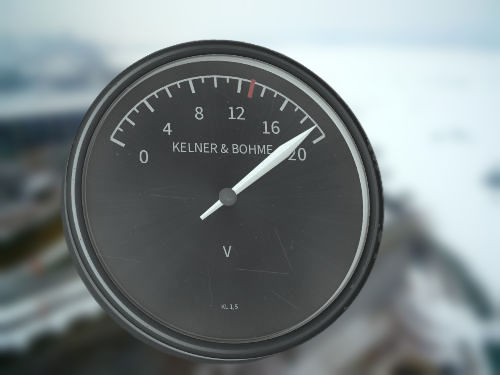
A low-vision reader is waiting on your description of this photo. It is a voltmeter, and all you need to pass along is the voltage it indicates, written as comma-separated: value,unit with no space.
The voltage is 19,V
